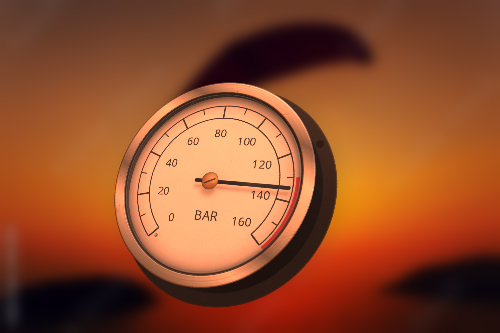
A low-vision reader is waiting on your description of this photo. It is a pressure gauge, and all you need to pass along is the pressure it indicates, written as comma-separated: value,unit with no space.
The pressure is 135,bar
